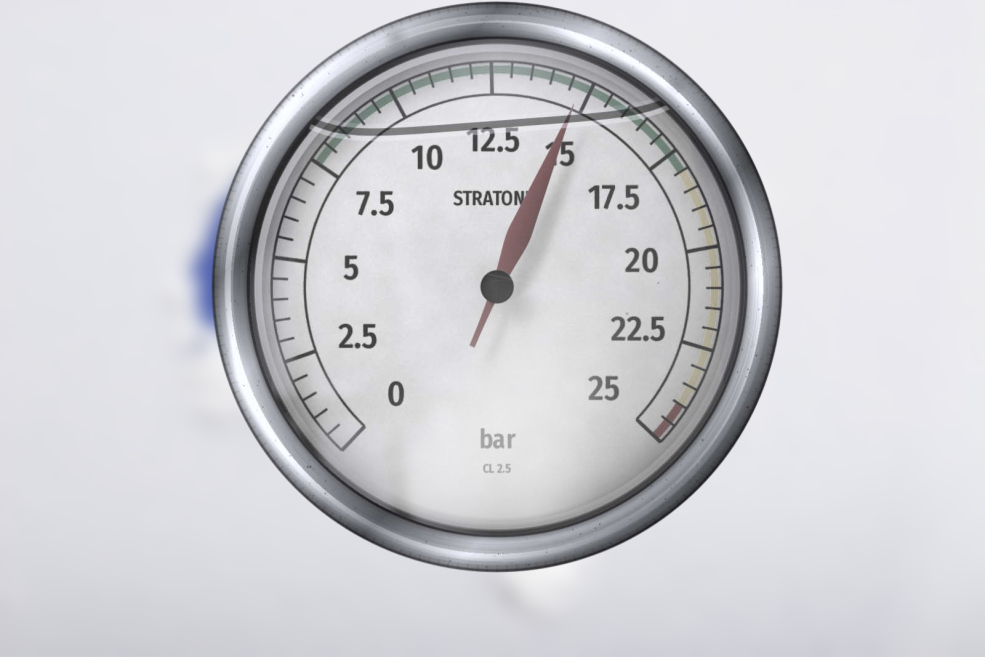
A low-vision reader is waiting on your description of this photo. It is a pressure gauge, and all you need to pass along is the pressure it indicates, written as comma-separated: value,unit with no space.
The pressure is 14.75,bar
